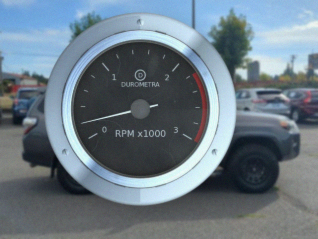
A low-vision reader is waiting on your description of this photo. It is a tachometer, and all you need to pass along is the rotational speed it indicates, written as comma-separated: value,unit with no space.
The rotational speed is 200,rpm
